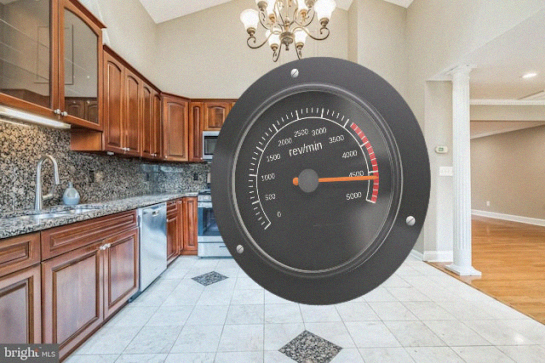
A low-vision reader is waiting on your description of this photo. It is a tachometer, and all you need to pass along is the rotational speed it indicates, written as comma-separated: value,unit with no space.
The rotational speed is 4600,rpm
